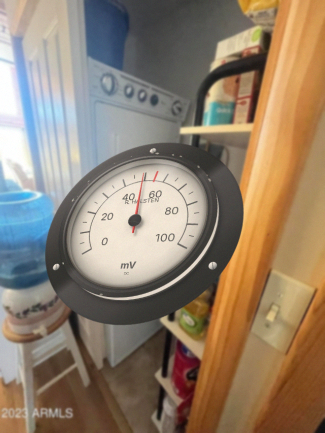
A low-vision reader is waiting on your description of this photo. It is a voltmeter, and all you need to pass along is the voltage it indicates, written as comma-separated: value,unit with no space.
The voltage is 50,mV
